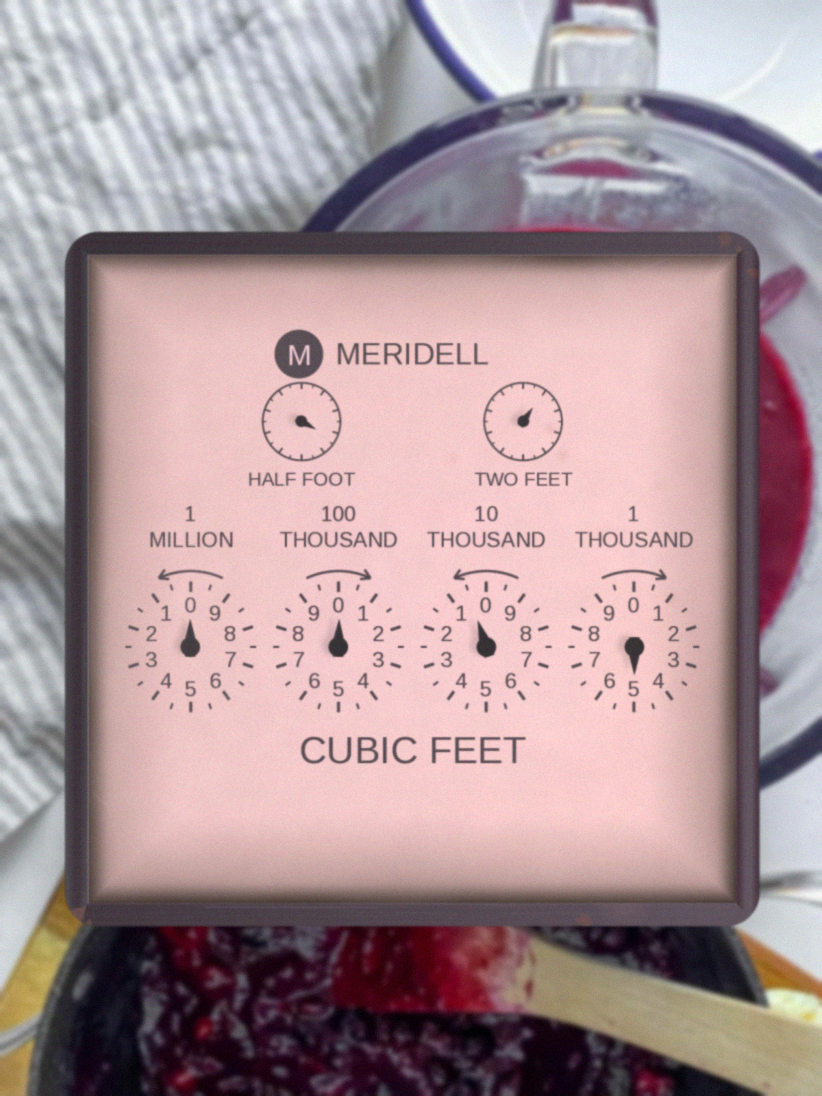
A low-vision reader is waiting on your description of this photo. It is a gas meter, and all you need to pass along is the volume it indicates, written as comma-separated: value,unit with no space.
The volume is 500,ft³
